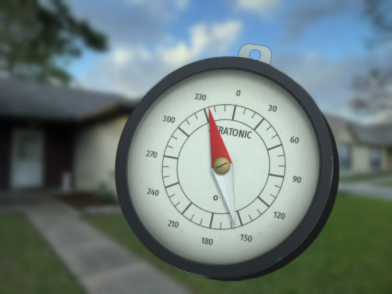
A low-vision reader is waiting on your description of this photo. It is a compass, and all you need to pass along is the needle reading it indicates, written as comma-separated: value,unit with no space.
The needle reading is 335,°
